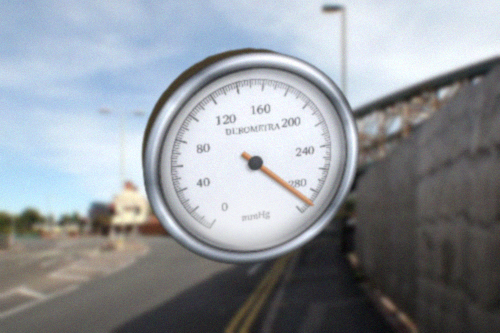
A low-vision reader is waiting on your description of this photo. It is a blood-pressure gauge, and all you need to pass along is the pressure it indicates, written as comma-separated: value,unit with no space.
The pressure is 290,mmHg
